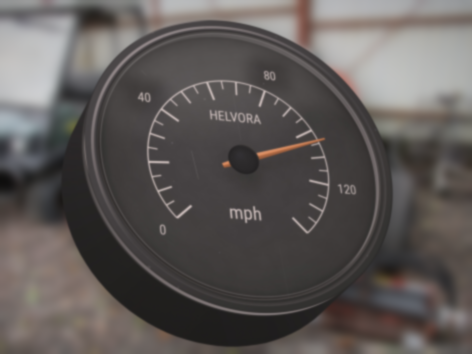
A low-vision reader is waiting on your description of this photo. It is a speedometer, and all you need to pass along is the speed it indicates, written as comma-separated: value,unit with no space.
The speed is 105,mph
